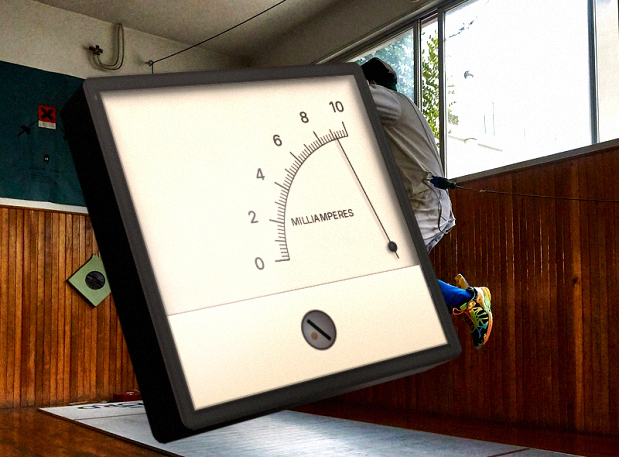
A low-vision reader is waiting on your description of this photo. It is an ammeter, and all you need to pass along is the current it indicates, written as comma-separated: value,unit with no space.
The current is 9,mA
